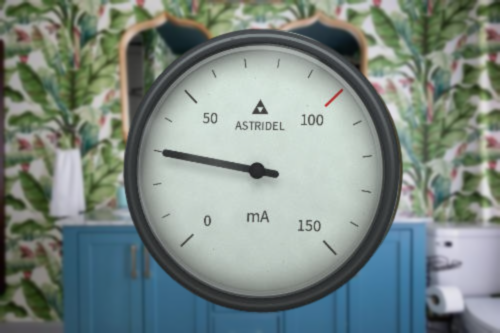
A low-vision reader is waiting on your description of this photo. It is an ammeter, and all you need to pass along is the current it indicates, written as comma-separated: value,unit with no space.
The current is 30,mA
